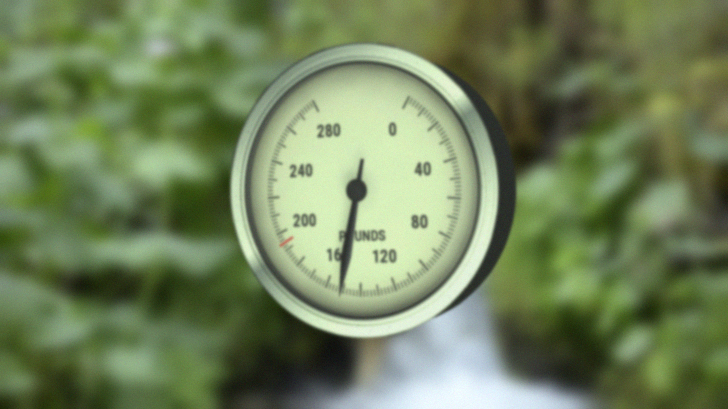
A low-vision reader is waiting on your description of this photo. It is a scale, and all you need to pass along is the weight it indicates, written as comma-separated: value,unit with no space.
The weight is 150,lb
